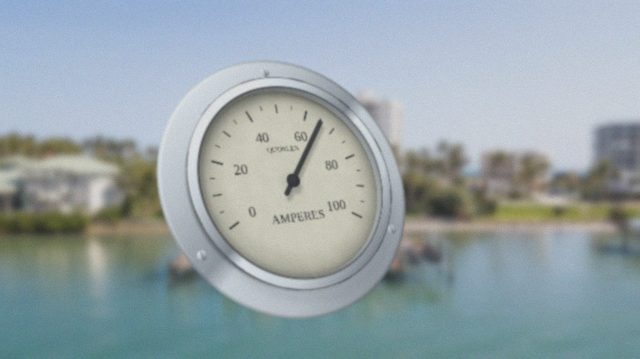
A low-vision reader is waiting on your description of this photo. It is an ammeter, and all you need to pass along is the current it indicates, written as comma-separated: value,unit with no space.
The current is 65,A
